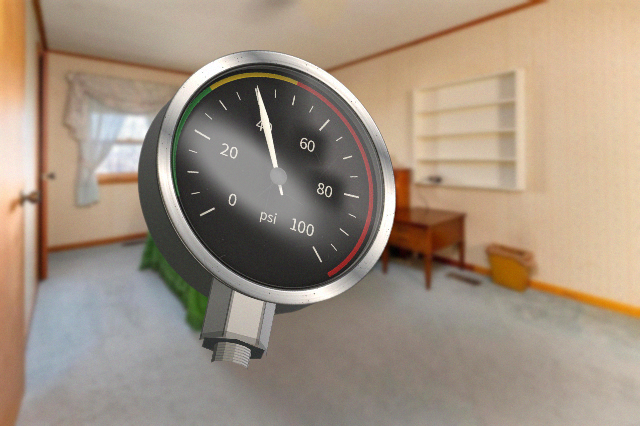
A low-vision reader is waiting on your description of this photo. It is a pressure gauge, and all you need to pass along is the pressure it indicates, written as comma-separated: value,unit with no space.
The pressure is 40,psi
